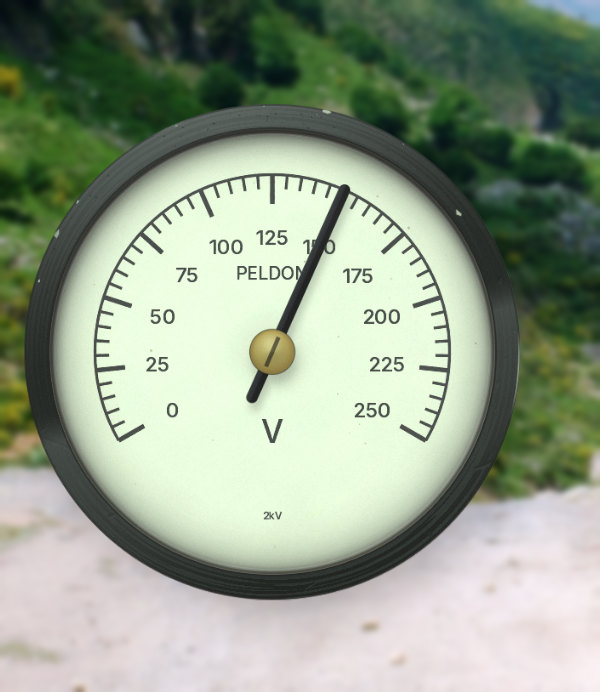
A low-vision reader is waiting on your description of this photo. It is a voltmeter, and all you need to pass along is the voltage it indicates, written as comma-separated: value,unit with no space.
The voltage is 150,V
